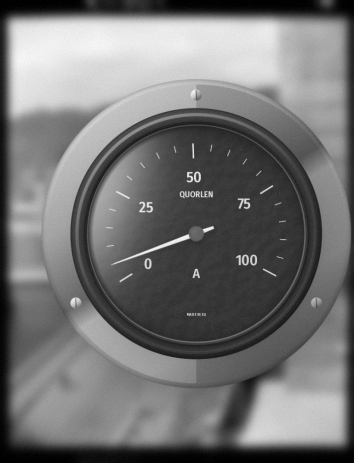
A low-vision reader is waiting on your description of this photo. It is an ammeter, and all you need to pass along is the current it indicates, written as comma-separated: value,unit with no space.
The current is 5,A
